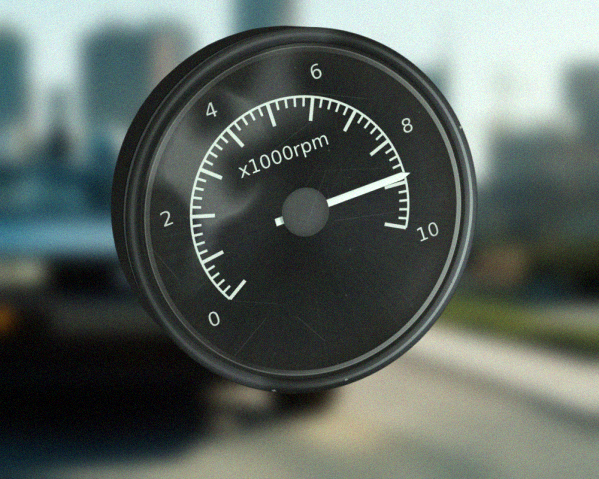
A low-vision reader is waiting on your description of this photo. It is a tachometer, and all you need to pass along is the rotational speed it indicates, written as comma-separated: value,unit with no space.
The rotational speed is 8800,rpm
